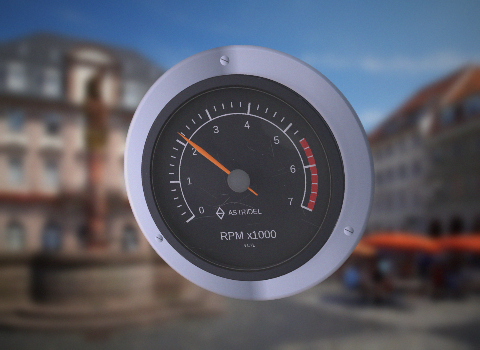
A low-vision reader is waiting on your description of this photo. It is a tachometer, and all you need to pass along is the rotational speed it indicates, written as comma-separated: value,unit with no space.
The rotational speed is 2200,rpm
